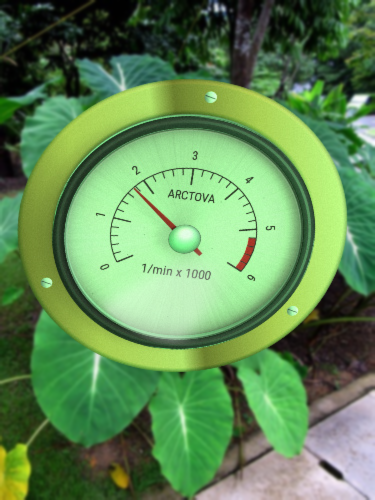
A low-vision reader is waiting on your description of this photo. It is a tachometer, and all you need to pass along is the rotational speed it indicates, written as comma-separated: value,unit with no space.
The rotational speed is 1800,rpm
